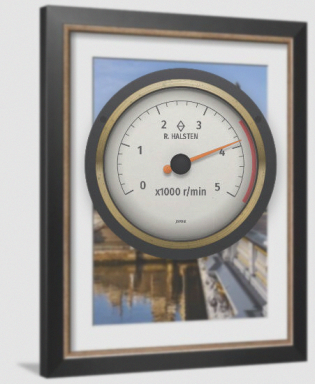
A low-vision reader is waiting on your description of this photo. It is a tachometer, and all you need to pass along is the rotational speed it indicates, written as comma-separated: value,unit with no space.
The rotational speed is 3900,rpm
